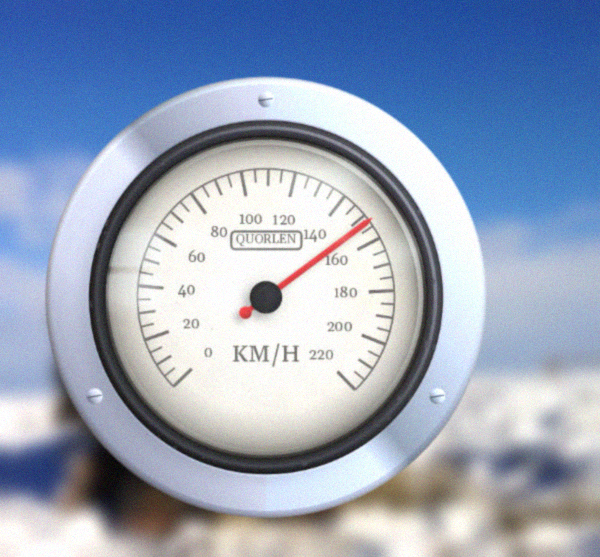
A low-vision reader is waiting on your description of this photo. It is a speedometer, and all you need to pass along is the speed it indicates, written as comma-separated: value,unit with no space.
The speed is 152.5,km/h
